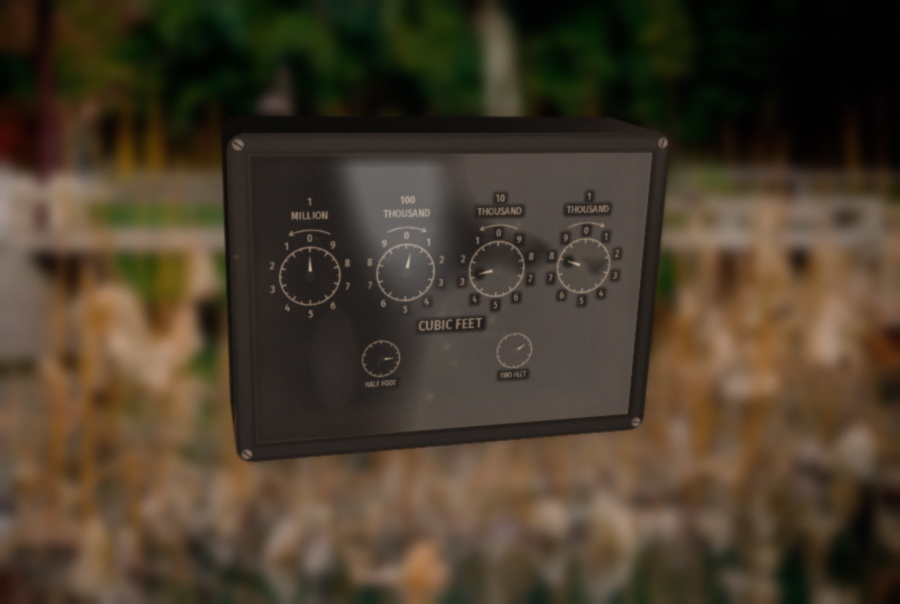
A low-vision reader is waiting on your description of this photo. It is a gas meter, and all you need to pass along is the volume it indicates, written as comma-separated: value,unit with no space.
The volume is 2800,ft³
